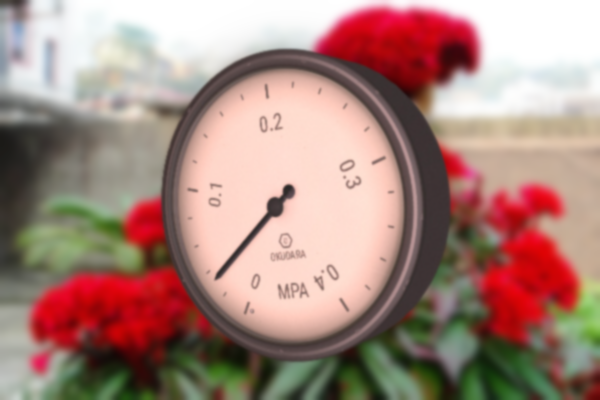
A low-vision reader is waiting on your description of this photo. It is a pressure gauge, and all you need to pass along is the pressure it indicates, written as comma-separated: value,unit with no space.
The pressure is 0.03,MPa
